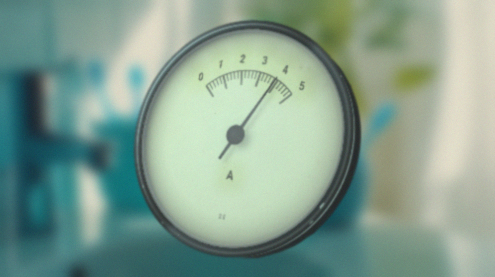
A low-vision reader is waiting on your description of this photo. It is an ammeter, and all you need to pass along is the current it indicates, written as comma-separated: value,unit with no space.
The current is 4,A
